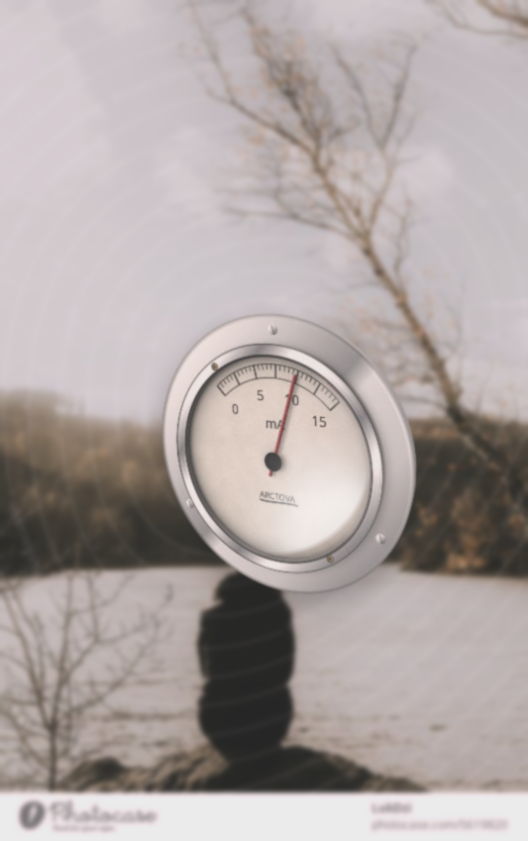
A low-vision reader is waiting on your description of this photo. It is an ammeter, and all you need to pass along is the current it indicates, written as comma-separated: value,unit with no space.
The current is 10,mA
